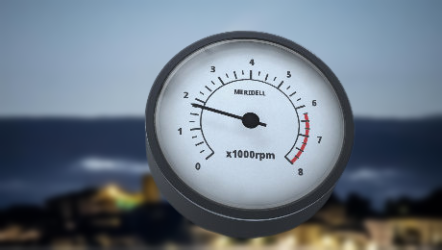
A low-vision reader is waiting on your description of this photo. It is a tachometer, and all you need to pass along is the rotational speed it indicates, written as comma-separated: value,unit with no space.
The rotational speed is 1750,rpm
